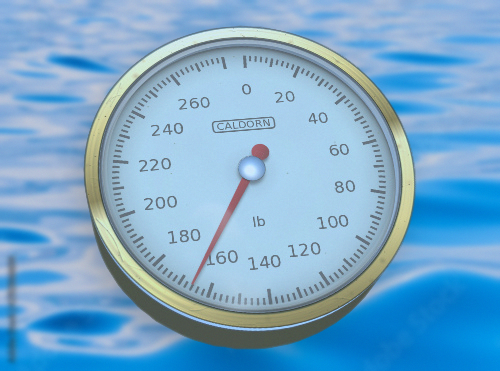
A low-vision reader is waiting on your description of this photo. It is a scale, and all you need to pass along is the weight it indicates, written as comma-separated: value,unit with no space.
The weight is 166,lb
